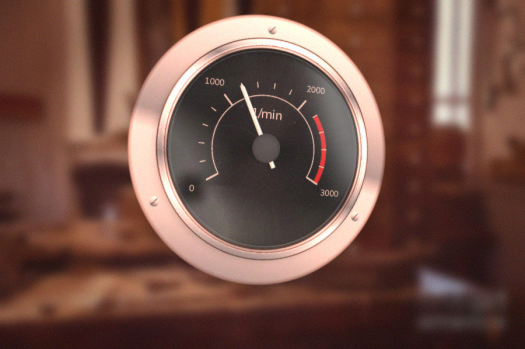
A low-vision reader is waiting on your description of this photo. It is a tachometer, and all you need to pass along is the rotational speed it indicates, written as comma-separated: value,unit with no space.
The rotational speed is 1200,rpm
